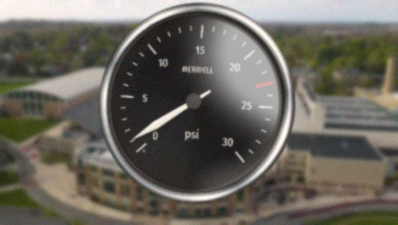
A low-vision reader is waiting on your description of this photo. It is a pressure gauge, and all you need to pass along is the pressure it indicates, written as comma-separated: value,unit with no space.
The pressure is 1,psi
